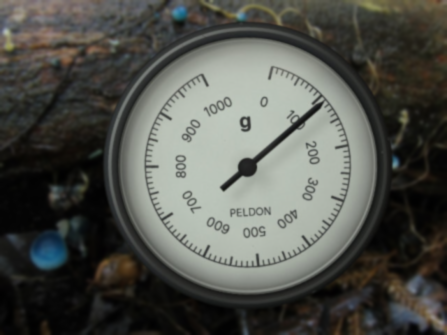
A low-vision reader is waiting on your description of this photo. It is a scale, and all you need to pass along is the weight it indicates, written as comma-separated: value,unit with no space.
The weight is 110,g
